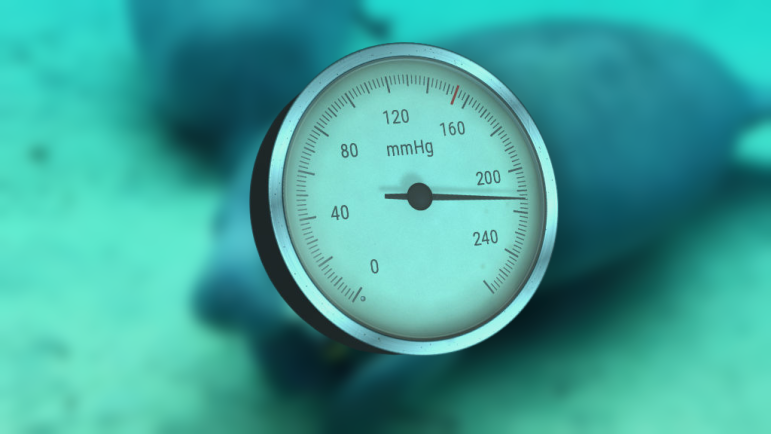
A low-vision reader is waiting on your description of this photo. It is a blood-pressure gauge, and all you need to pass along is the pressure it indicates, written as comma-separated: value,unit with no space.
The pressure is 214,mmHg
